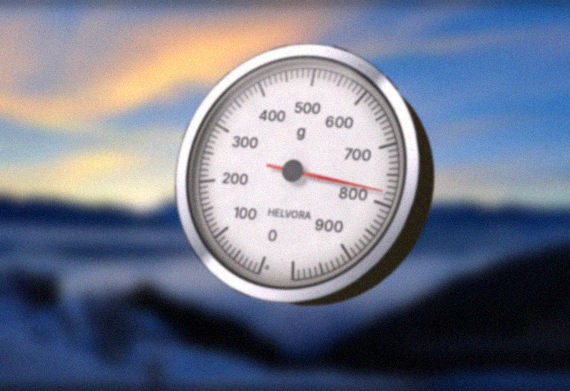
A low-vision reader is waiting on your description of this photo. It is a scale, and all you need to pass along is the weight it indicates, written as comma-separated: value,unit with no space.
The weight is 780,g
